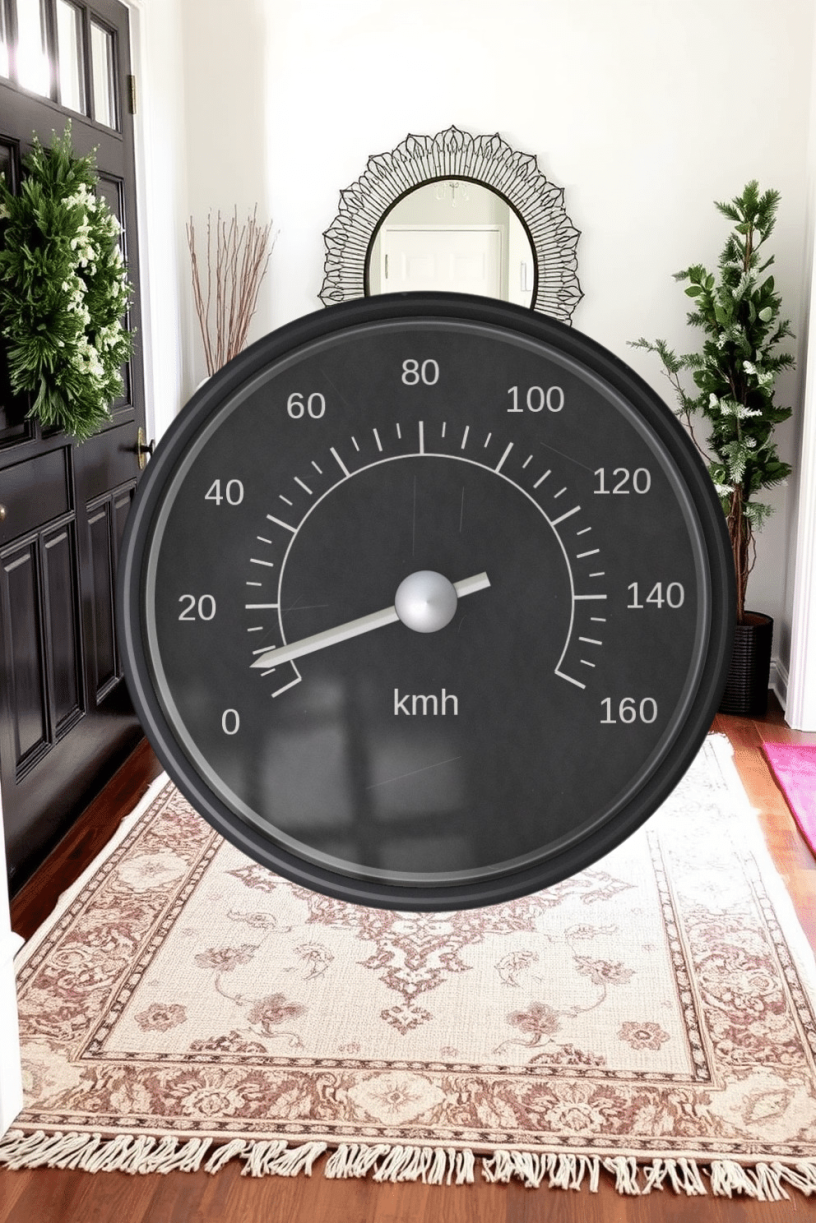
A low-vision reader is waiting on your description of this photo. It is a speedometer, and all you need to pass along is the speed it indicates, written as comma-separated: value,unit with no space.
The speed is 7.5,km/h
